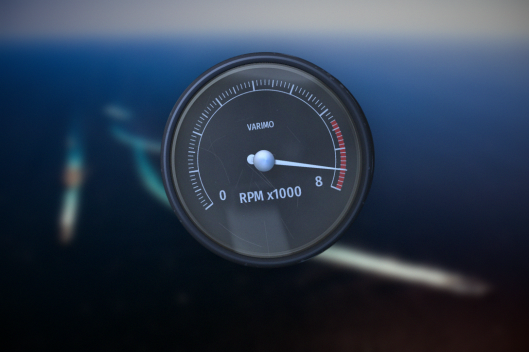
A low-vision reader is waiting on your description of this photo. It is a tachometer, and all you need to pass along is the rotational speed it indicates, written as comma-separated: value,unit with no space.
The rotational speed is 7500,rpm
